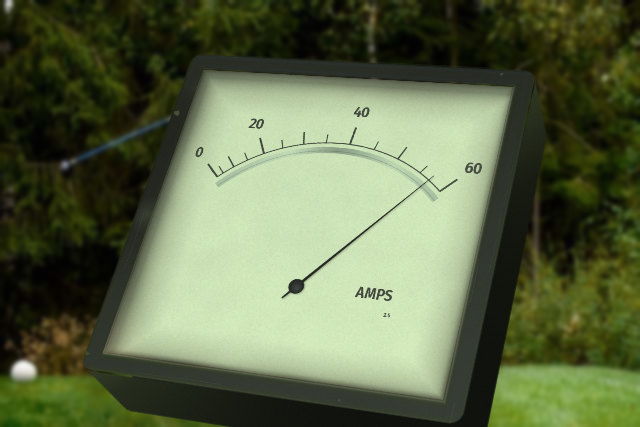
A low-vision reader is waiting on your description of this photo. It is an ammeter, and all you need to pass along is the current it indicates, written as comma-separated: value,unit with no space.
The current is 57.5,A
